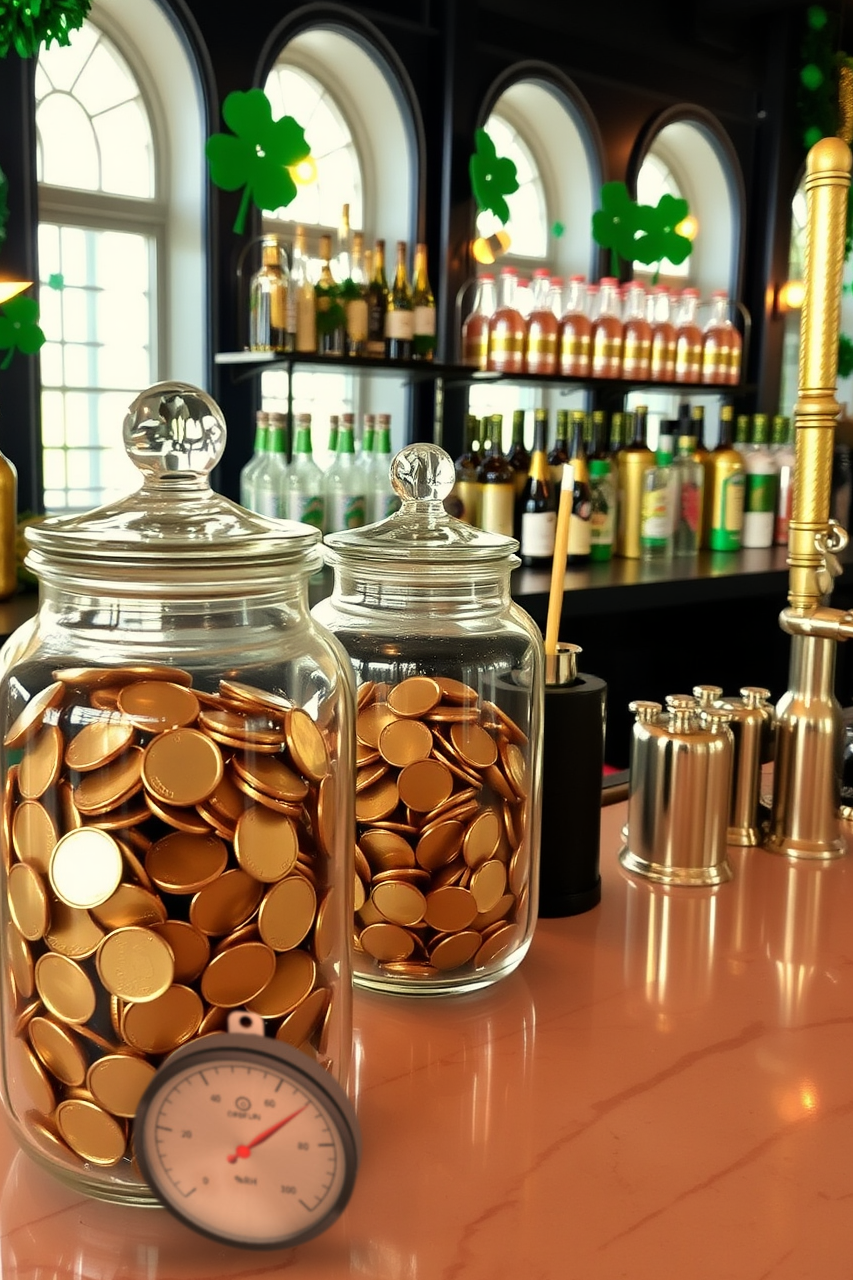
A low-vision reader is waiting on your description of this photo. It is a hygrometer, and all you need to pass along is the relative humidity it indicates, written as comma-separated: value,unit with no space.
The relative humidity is 68,%
